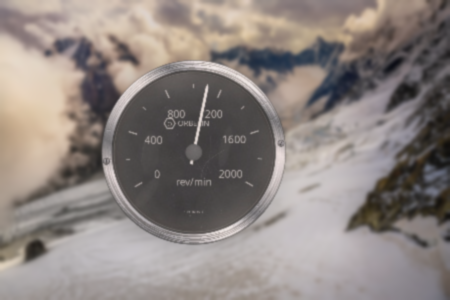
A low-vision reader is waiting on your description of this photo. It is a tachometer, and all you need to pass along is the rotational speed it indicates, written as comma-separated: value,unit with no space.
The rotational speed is 1100,rpm
